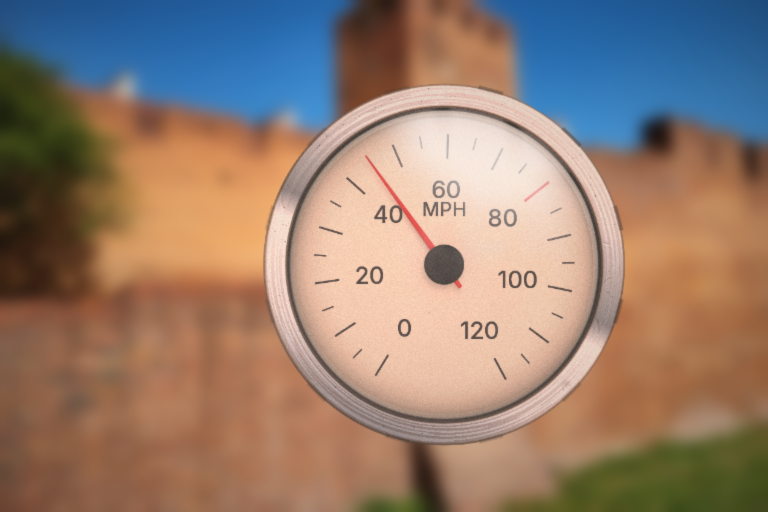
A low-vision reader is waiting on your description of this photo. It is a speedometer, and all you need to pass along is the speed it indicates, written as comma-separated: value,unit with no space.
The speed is 45,mph
